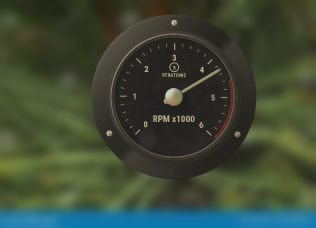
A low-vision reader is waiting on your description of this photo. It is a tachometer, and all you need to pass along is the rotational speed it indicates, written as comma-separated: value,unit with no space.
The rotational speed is 4300,rpm
